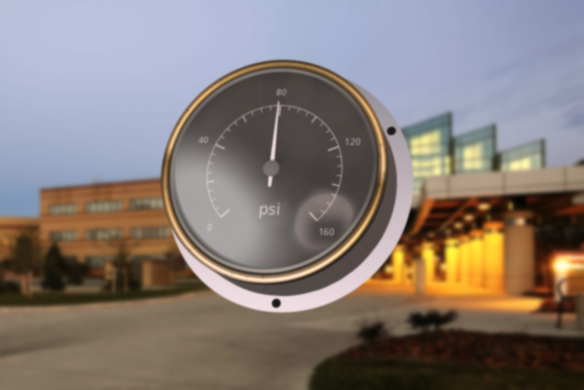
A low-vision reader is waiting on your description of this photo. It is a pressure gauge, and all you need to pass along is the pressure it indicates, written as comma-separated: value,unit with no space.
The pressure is 80,psi
